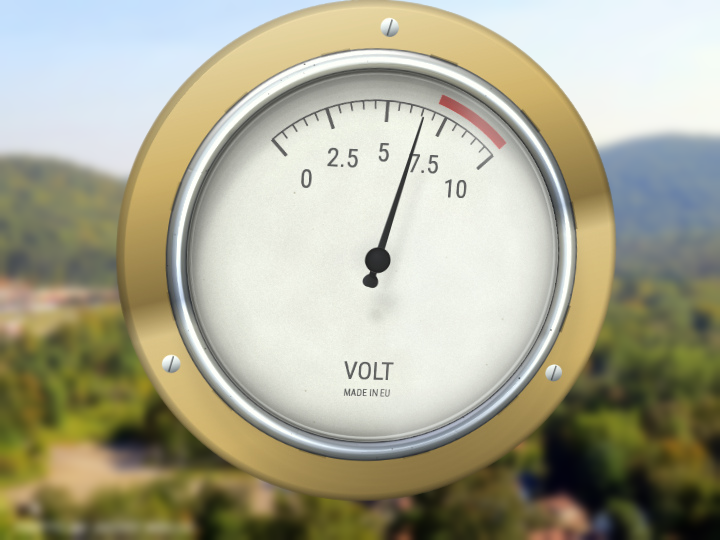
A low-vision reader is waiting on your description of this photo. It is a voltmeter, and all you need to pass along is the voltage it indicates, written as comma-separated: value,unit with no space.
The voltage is 6.5,V
